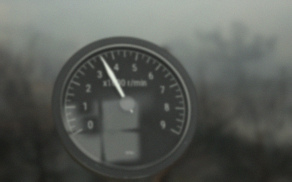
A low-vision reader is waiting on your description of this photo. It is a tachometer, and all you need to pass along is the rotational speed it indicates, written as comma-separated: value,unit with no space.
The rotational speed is 3500,rpm
